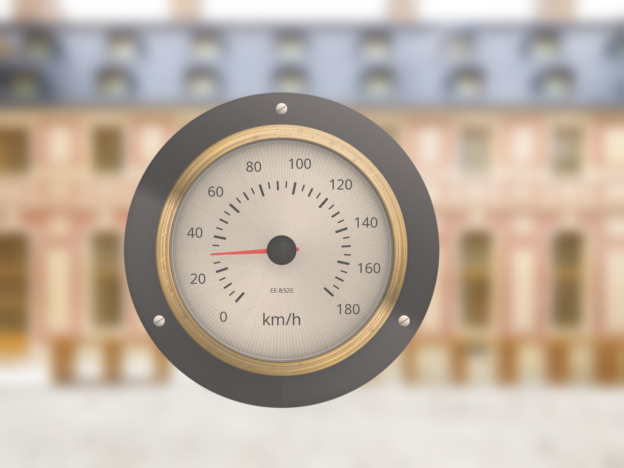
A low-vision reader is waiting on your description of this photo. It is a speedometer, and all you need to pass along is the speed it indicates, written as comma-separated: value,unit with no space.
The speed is 30,km/h
